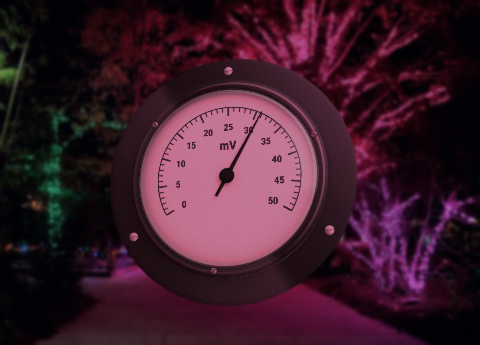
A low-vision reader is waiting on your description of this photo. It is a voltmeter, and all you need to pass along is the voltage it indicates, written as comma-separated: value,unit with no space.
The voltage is 31,mV
